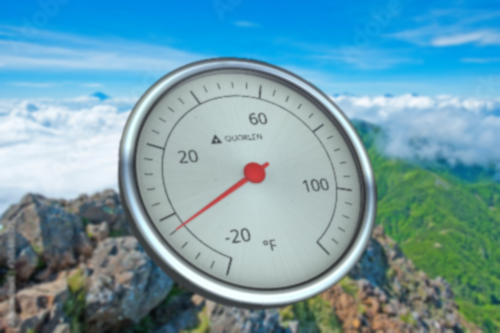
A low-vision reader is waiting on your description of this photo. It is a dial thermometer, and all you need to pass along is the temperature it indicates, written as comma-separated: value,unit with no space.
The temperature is -4,°F
